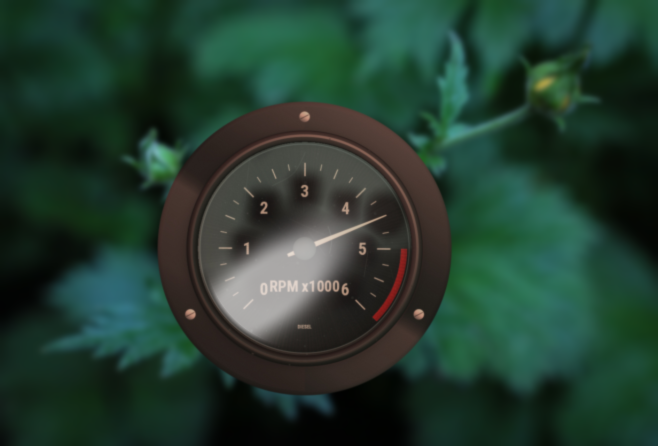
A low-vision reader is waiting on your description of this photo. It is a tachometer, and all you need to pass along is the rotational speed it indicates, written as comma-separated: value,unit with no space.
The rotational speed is 4500,rpm
